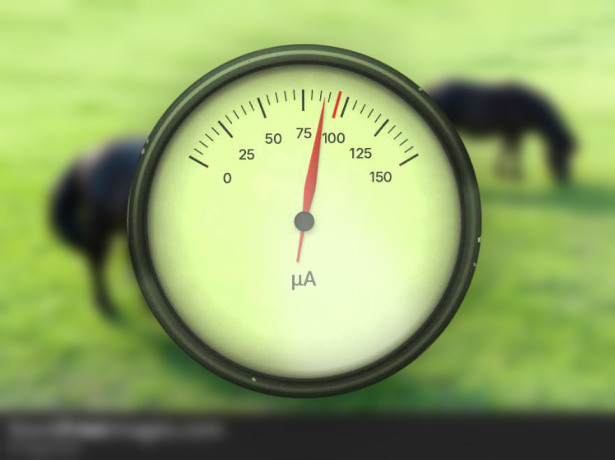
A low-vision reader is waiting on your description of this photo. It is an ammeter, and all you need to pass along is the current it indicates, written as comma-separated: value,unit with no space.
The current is 87.5,µA
